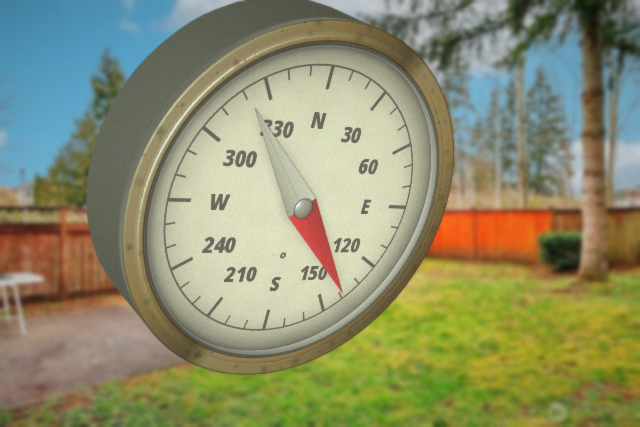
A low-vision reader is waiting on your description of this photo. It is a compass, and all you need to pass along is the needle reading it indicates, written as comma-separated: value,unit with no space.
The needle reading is 140,°
